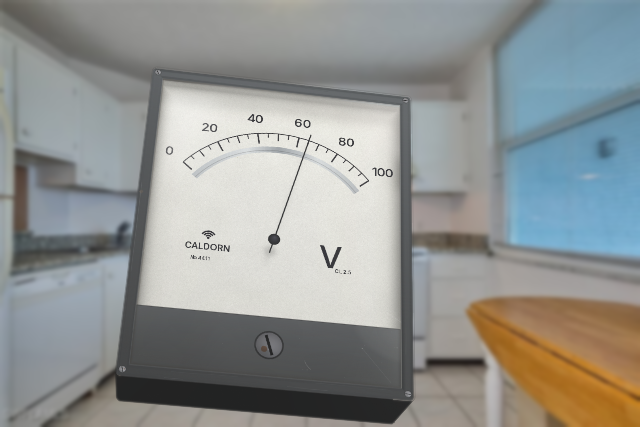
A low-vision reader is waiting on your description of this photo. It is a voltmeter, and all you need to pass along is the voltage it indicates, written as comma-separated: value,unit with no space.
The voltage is 65,V
